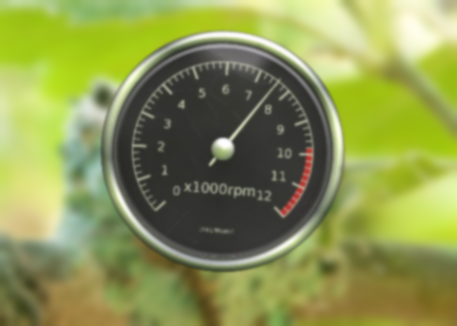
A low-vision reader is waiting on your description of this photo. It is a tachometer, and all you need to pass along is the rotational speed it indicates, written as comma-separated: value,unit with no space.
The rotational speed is 7600,rpm
